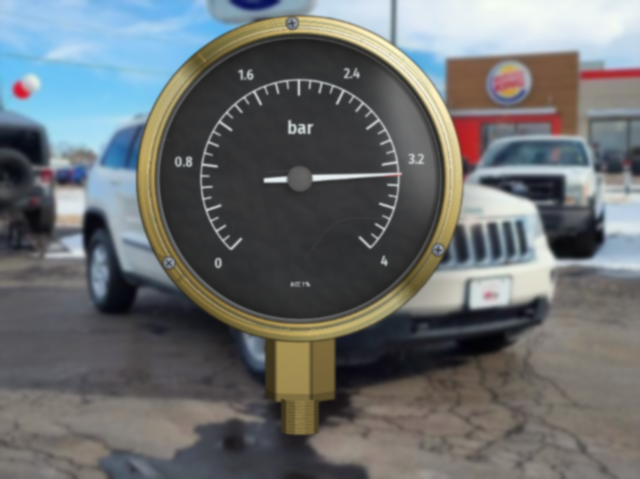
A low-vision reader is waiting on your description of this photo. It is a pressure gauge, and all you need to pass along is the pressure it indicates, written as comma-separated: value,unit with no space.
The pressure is 3.3,bar
